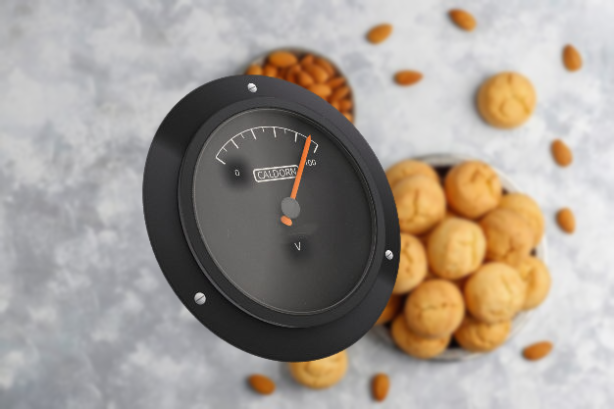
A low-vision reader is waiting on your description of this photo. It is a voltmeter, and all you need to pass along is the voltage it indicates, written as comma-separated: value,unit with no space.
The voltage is 90,V
